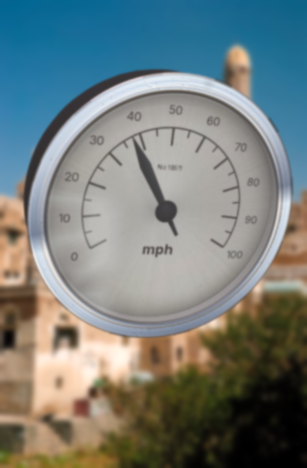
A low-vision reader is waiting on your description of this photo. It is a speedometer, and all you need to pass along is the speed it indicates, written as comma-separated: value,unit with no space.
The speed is 37.5,mph
